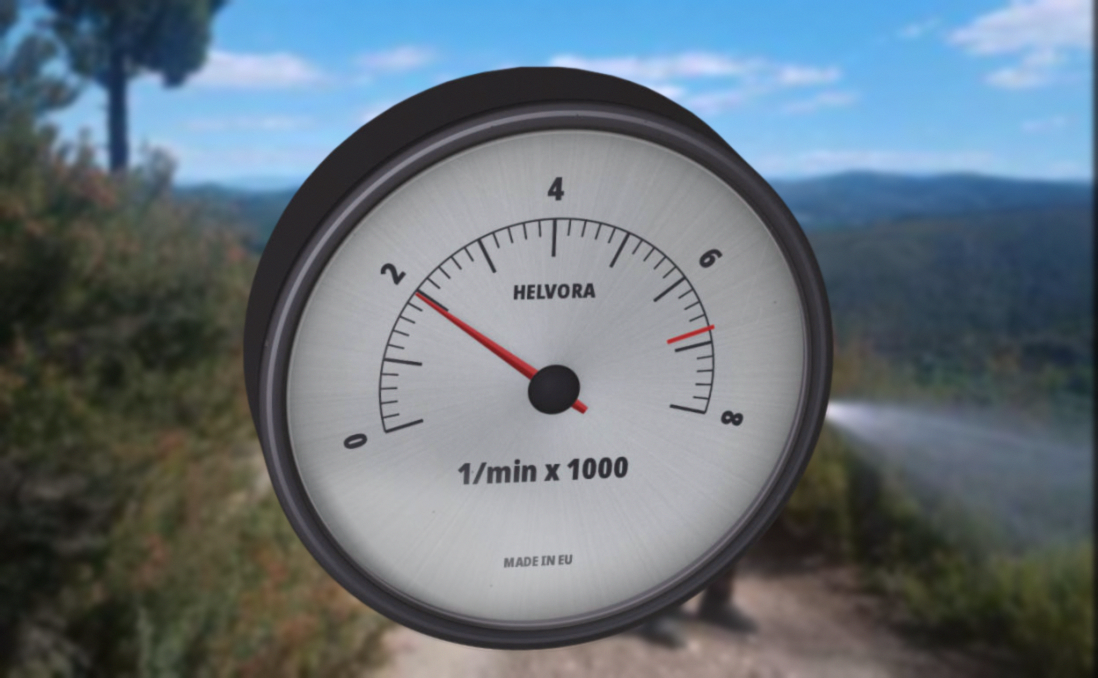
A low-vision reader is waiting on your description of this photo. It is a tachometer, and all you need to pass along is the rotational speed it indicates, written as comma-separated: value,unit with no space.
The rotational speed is 2000,rpm
